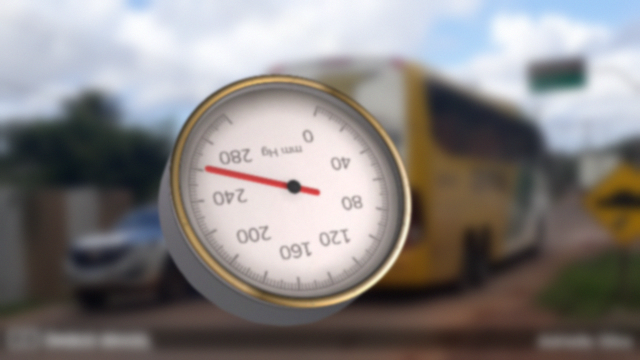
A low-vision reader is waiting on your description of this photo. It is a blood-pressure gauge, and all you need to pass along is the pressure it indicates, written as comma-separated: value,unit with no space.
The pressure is 260,mmHg
